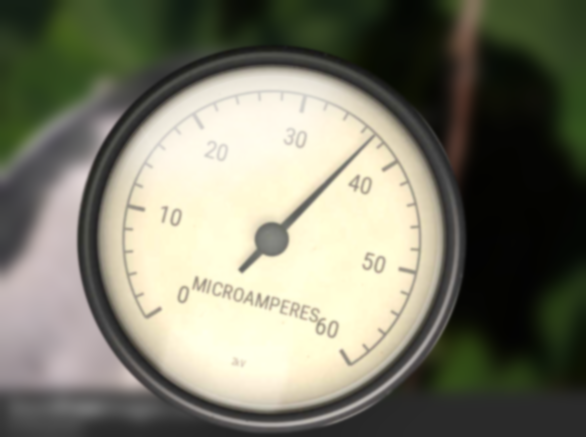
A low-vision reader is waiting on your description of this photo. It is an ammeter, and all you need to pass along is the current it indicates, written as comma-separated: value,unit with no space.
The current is 37,µA
